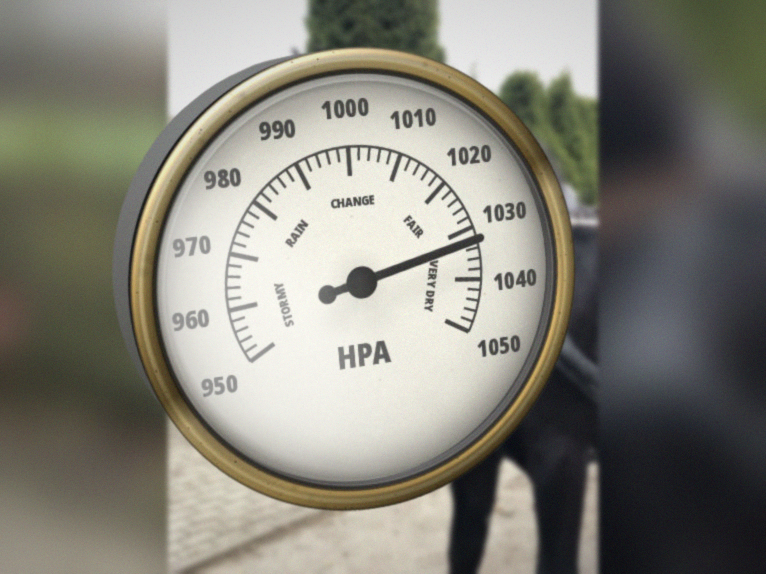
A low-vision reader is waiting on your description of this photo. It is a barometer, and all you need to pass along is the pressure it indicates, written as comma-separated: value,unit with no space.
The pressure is 1032,hPa
